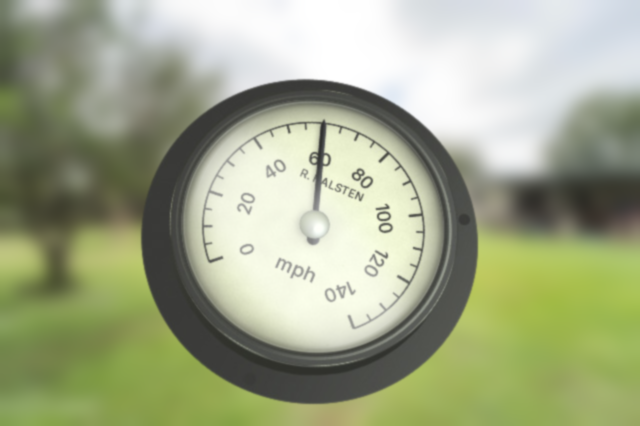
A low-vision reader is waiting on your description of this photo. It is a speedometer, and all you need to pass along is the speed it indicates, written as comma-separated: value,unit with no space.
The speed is 60,mph
